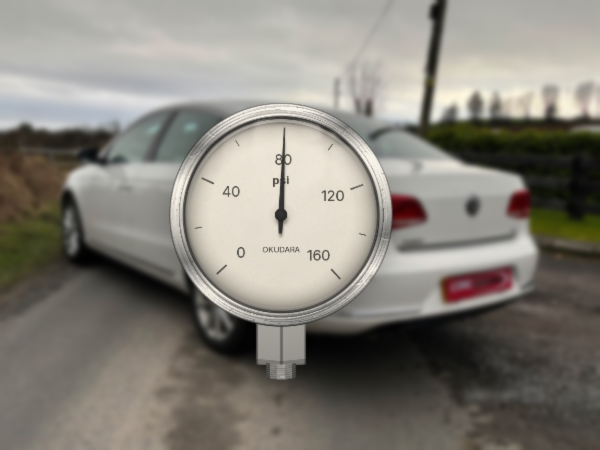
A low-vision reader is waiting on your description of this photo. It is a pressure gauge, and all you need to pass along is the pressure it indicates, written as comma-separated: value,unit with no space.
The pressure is 80,psi
